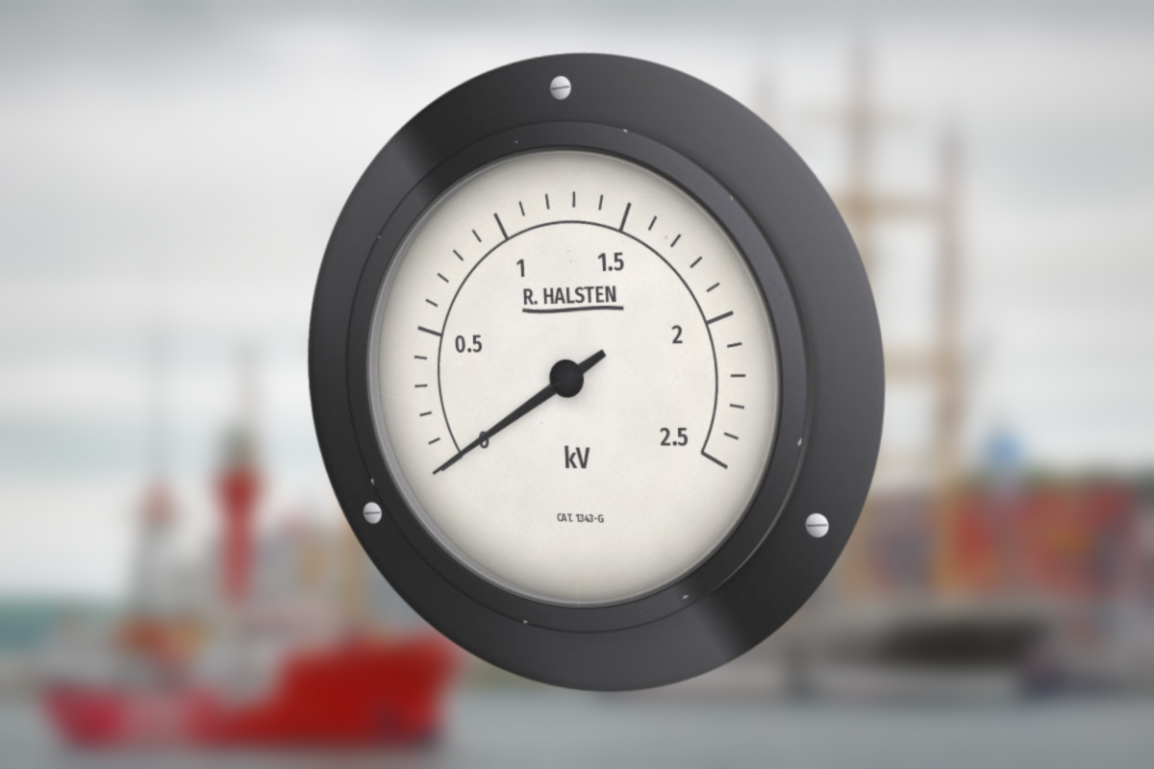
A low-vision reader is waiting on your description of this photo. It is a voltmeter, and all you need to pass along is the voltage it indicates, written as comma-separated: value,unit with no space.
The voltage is 0,kV
